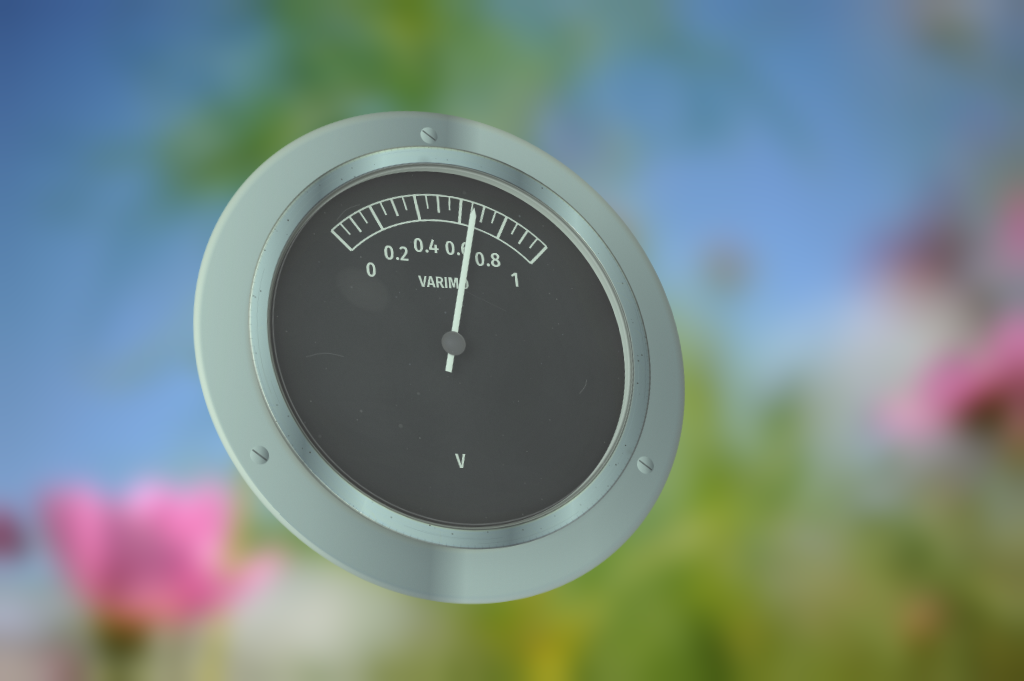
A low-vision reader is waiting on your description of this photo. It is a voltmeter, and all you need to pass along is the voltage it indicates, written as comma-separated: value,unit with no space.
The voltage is 0.65,V
